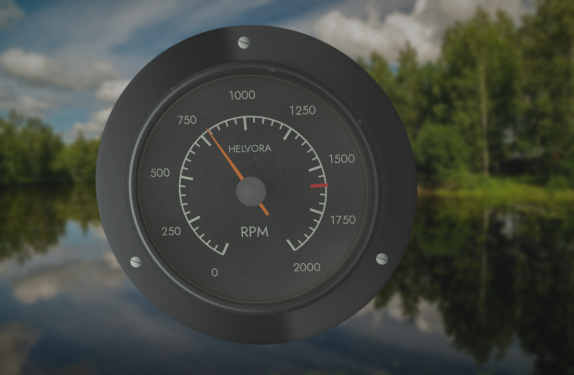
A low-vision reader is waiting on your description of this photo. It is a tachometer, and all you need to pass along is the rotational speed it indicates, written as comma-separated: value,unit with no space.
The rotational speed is 800,rpm
